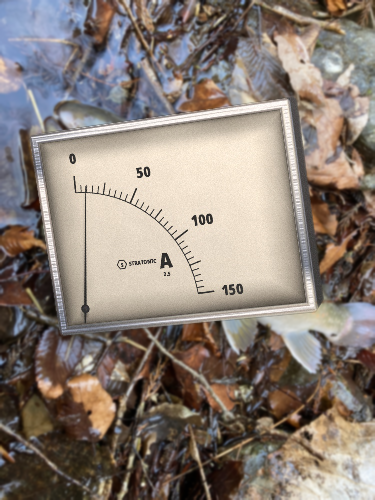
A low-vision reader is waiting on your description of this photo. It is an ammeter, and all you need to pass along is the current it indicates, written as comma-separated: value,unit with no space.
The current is 10,A
